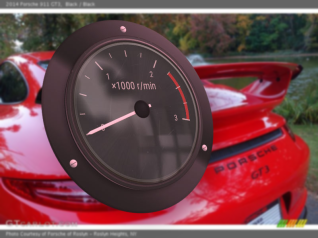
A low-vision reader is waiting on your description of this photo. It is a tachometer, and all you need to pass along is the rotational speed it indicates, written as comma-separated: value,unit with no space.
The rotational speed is 0,rpm
